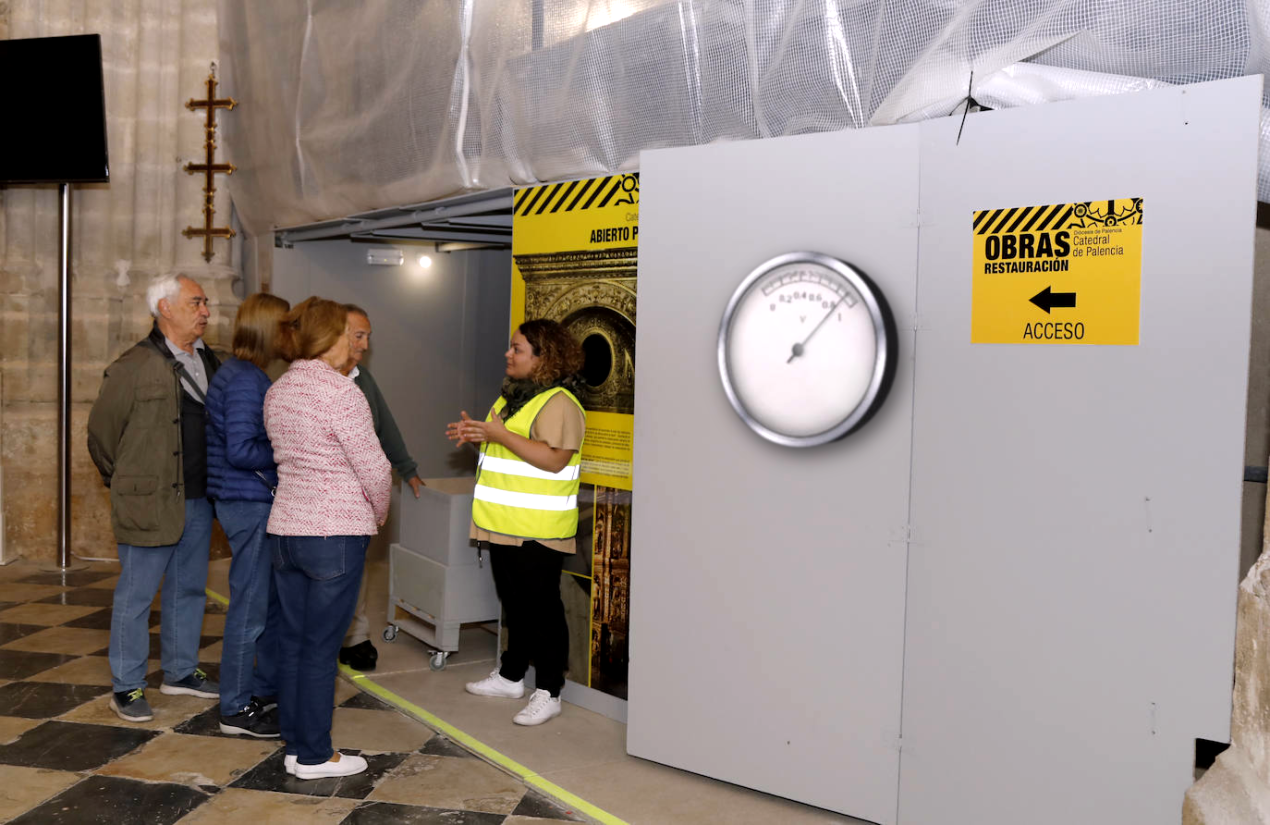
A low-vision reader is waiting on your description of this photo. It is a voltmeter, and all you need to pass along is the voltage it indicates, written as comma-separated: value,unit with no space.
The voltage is 0.9,V
